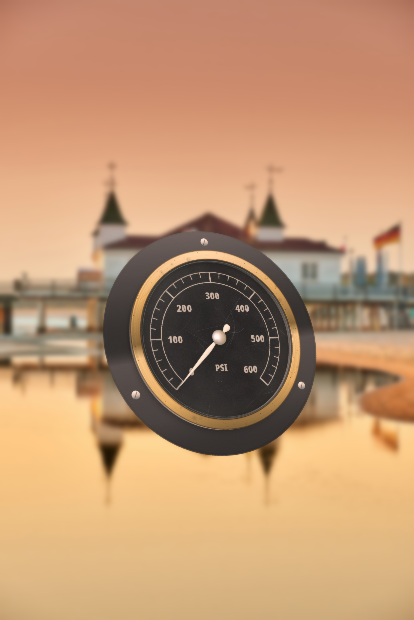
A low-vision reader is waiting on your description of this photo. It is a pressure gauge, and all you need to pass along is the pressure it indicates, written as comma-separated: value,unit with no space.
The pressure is 0,psi
